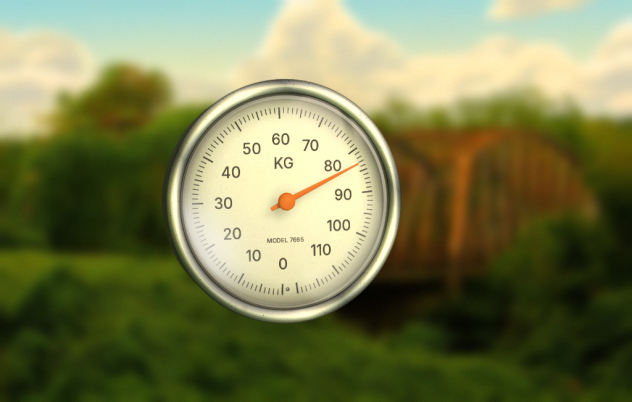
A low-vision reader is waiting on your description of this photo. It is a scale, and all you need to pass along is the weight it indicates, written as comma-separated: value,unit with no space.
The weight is 83,kg
